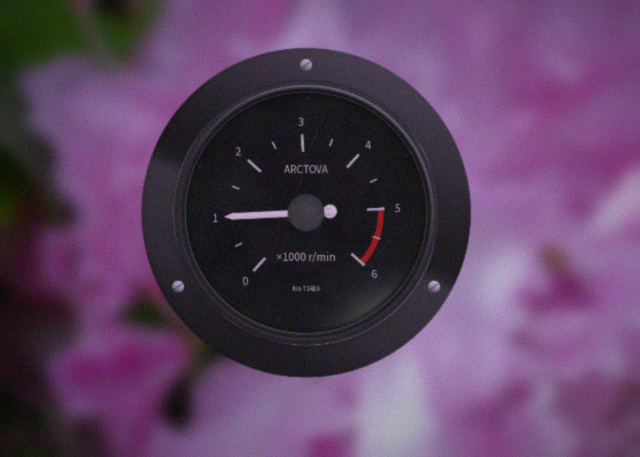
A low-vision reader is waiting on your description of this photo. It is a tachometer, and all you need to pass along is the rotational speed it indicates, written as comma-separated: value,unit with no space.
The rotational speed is 1000,rpm
